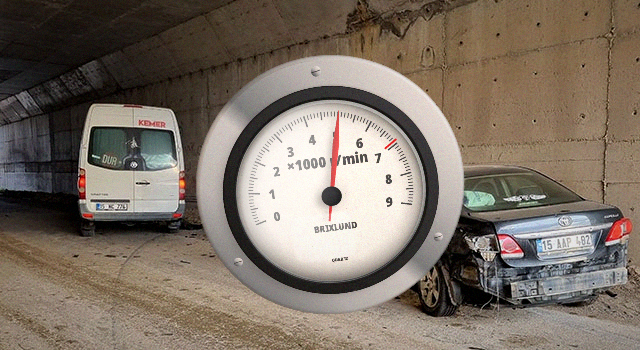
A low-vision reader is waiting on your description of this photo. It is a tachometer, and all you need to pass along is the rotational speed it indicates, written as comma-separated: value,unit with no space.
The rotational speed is 5000,rpm
